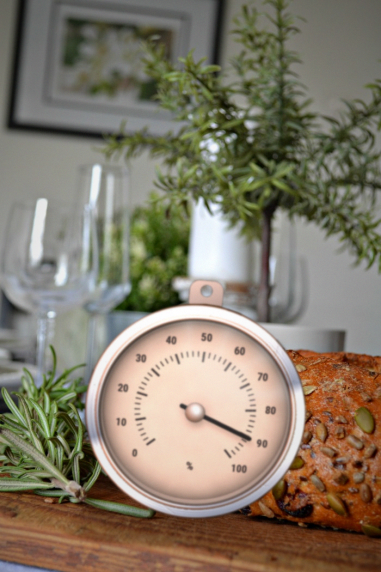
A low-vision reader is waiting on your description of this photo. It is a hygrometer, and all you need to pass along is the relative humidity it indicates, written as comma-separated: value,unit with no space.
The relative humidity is 90,%
